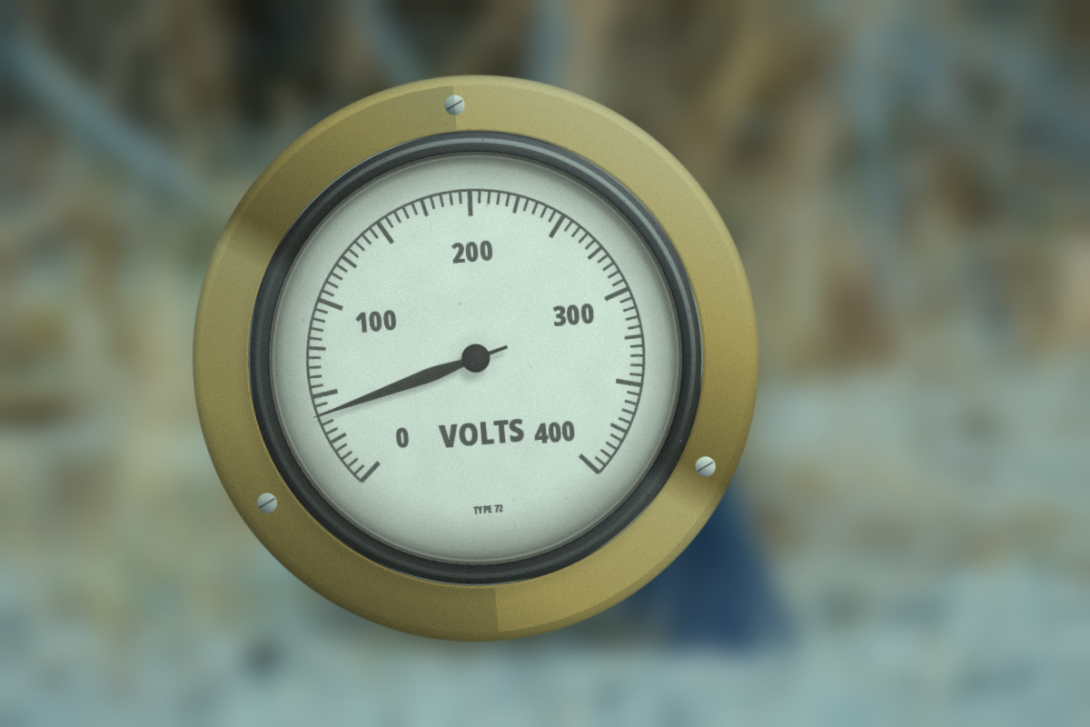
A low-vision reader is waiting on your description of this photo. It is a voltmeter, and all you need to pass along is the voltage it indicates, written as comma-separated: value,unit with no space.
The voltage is 40,V
